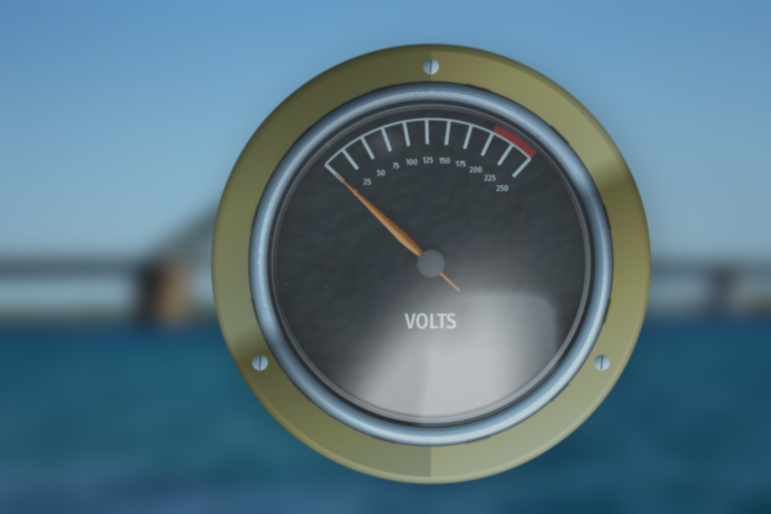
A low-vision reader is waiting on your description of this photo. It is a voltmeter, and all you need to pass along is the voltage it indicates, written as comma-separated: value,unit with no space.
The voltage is 0,V
